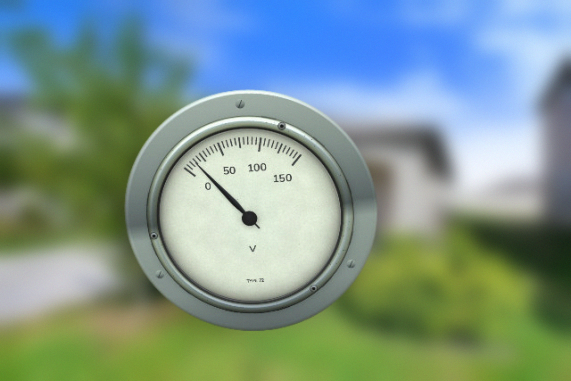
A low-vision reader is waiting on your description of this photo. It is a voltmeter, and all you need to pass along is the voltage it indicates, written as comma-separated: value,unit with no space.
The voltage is 15,V
